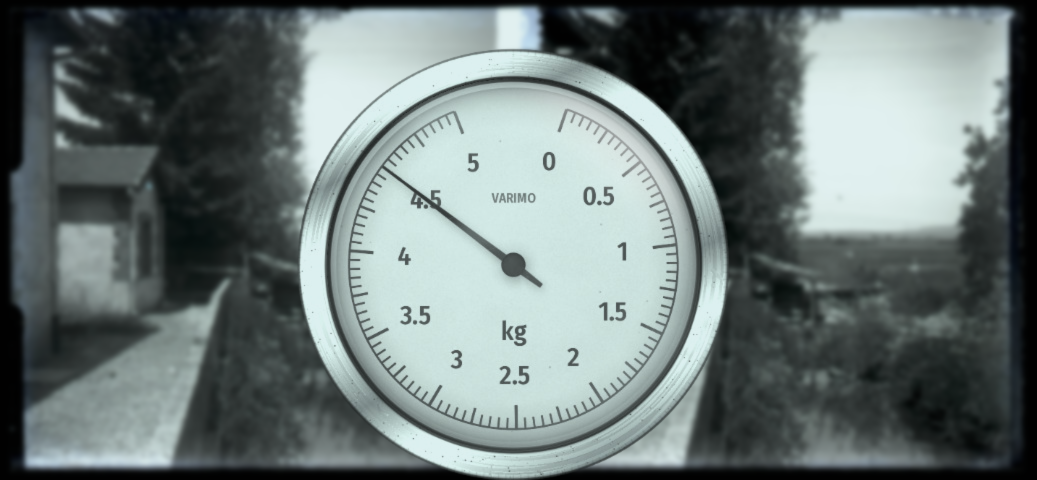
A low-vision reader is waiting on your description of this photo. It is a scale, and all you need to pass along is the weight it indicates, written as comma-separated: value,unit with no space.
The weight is 4.5,kg
